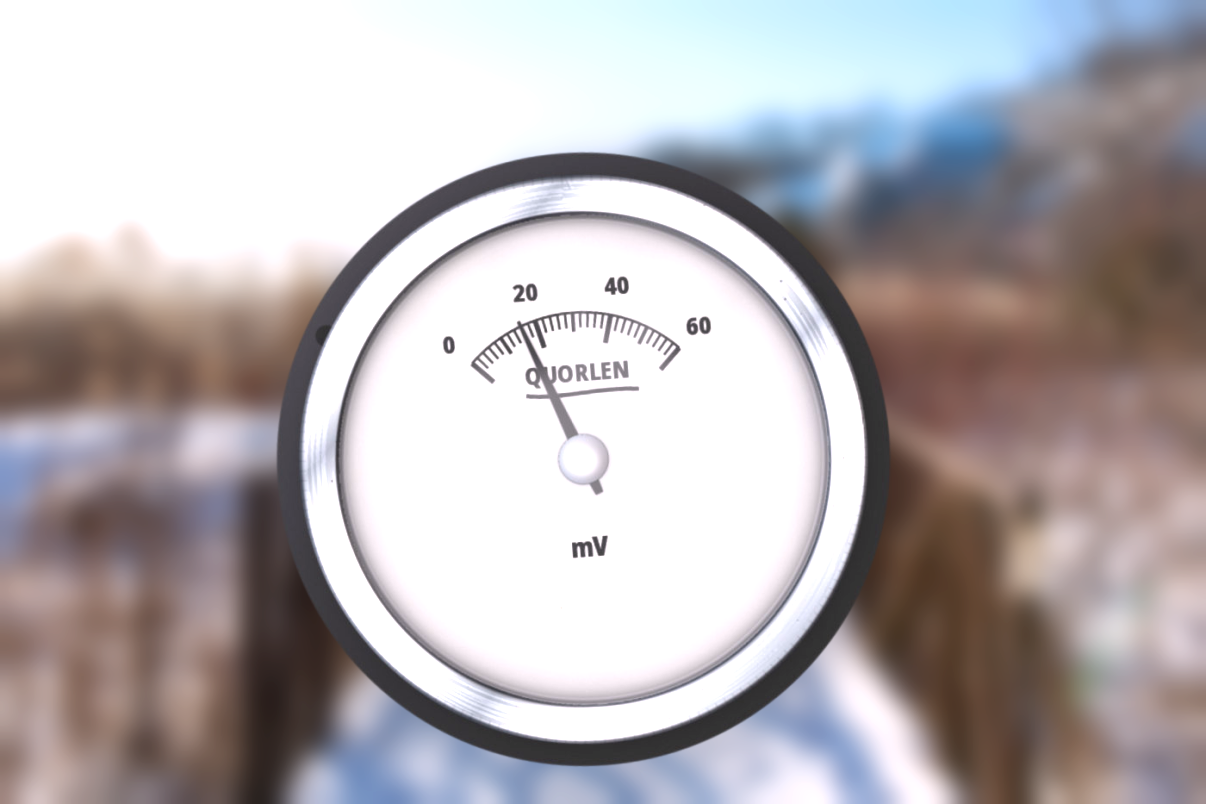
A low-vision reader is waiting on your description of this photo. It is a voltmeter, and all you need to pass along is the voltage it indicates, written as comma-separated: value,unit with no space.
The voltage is 16,mV
